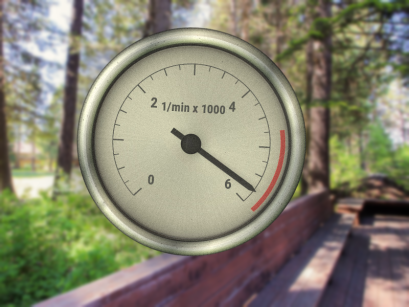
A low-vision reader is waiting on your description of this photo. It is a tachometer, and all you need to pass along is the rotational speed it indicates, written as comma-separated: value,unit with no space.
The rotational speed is 5750,rpm
